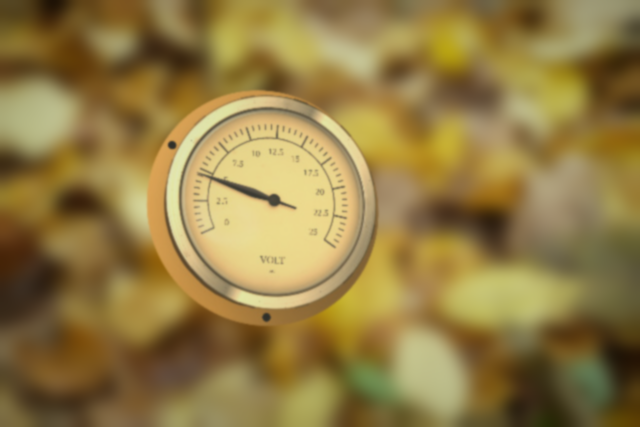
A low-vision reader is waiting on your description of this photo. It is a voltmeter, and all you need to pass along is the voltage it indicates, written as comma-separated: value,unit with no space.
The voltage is 4.5,V
